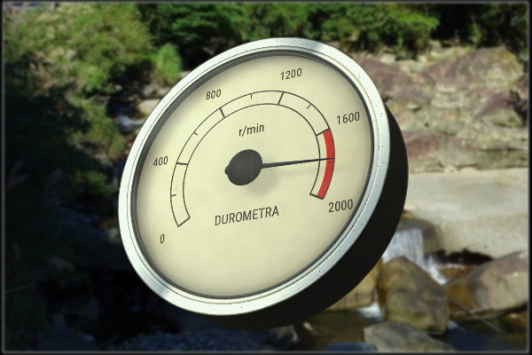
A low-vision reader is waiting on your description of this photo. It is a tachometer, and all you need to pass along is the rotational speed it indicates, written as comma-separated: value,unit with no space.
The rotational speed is 1800,rpm
